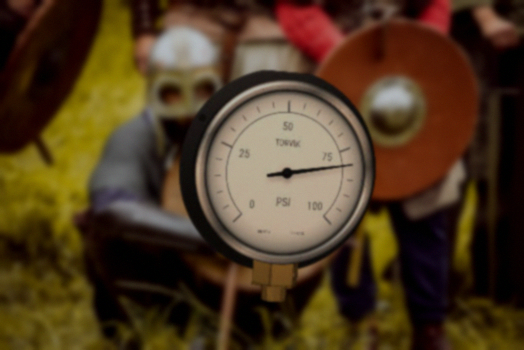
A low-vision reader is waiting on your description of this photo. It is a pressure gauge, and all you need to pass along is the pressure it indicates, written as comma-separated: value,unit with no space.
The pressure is 80,psi
